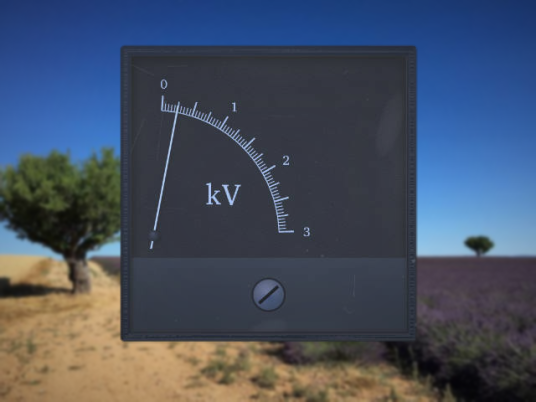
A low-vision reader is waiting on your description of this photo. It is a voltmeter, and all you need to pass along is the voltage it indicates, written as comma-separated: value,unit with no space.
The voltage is 0.25,kV
